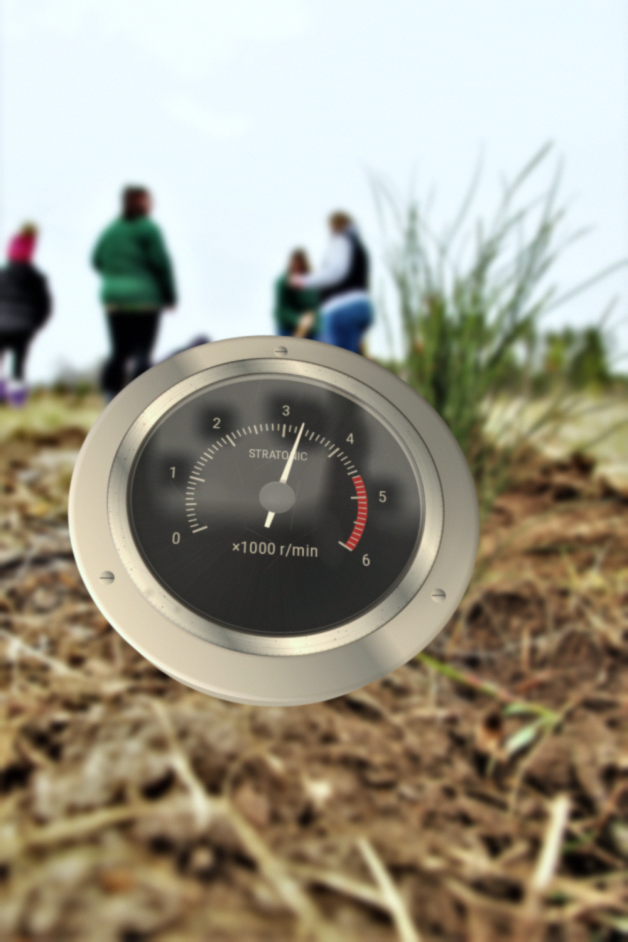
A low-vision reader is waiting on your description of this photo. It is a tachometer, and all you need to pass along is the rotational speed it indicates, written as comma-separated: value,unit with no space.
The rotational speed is 3300,rpm
